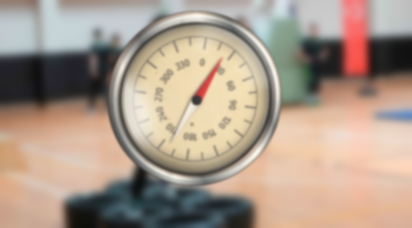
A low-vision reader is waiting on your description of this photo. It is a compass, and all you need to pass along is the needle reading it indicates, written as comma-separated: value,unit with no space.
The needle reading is 22.5,°
